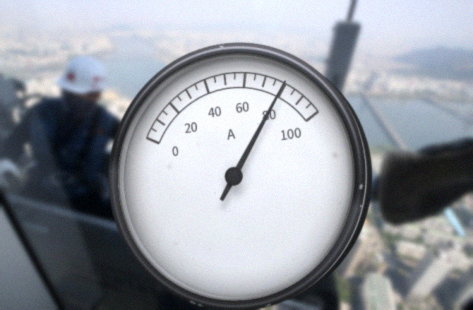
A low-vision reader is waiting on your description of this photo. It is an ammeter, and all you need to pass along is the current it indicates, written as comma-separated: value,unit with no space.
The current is 80,A
